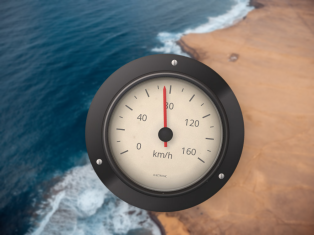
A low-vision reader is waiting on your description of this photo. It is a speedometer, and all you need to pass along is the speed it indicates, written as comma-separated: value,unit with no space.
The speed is 75,km/h
